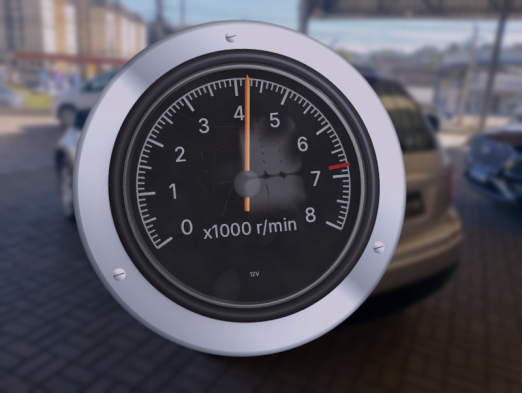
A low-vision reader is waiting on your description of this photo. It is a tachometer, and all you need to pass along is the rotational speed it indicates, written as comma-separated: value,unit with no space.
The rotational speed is 4200,rpm
